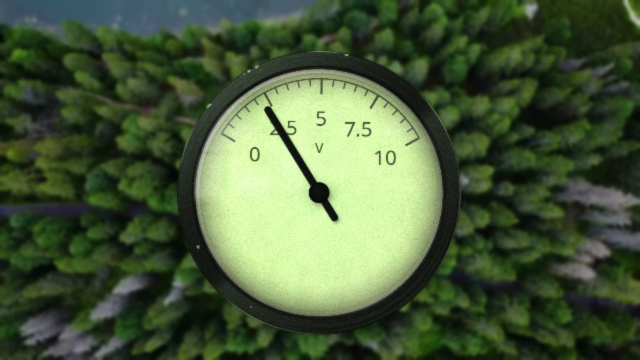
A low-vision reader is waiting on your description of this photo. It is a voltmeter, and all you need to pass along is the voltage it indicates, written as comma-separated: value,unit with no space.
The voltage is 2.25,V
